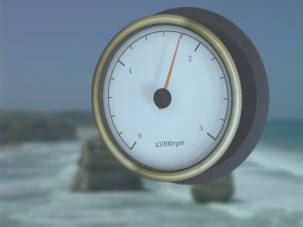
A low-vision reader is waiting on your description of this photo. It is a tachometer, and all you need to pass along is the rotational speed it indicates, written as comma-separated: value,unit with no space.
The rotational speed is 1800,rpm
